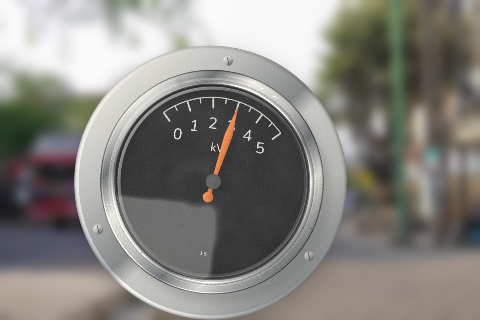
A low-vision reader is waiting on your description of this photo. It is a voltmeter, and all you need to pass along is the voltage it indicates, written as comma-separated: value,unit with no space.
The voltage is 3,kV
